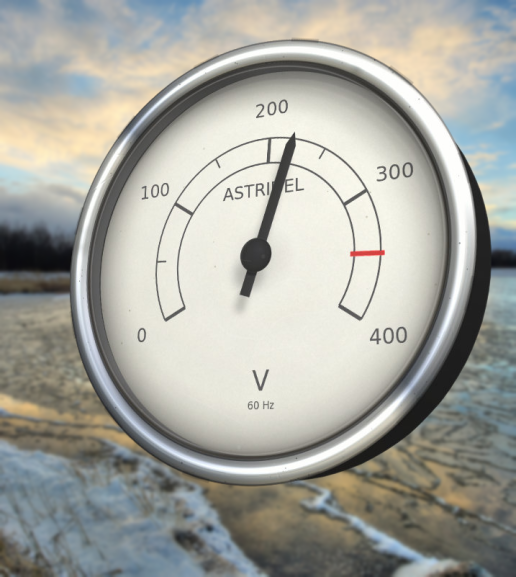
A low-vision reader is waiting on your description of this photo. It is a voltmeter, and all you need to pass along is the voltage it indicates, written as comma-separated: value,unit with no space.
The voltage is 225,V
